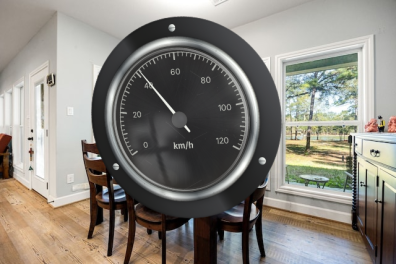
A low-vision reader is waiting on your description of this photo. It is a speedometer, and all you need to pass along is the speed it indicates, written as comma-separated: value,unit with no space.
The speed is 42,km/h
